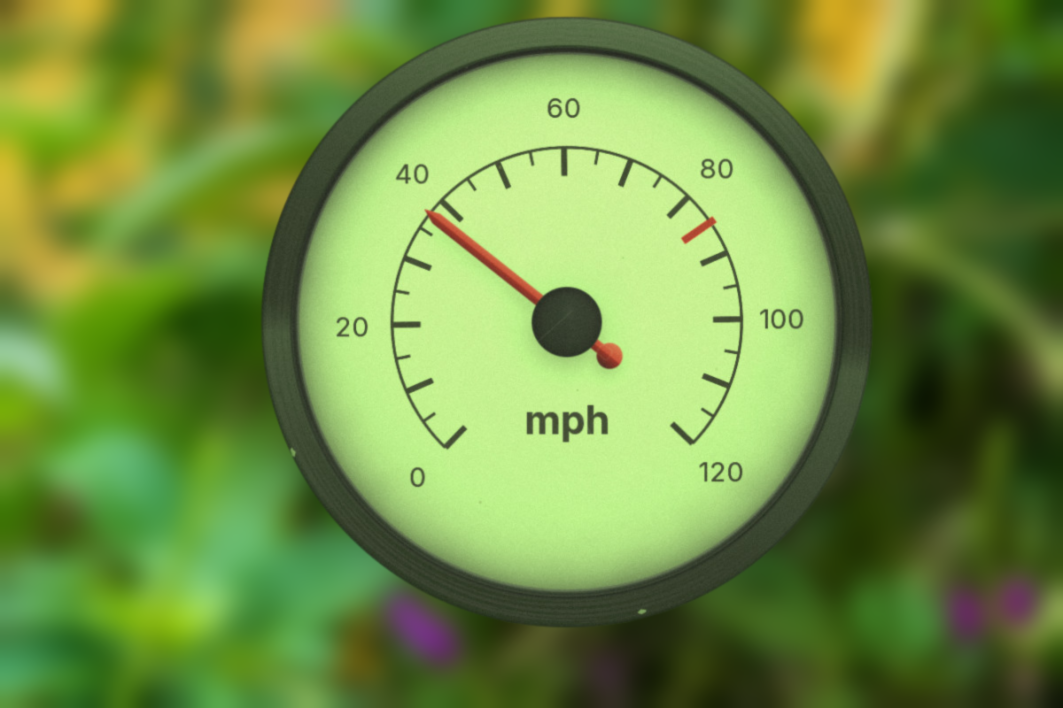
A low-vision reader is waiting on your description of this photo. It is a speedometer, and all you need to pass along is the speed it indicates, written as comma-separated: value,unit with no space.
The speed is 37.5,mph
